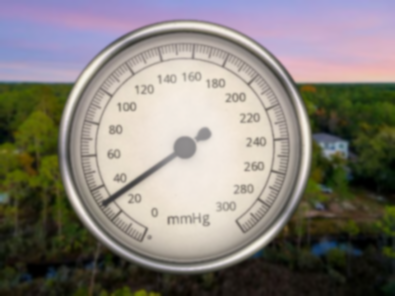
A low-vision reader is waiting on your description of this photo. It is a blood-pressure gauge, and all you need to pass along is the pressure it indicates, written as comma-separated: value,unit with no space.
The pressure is 30,mmHg
